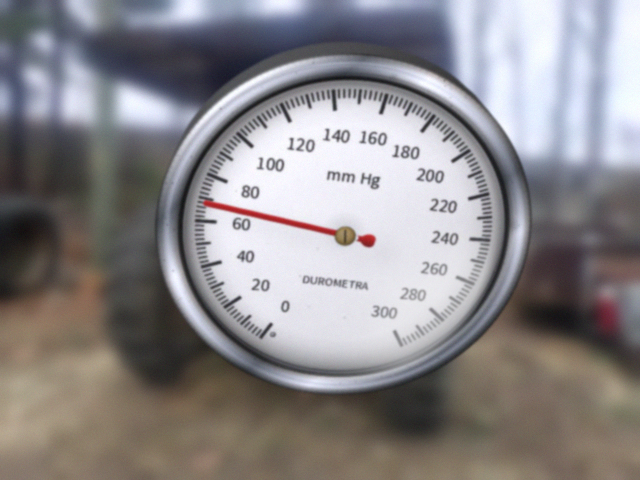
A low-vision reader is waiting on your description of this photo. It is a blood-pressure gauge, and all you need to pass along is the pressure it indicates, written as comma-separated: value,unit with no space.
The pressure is 70,mmHg
